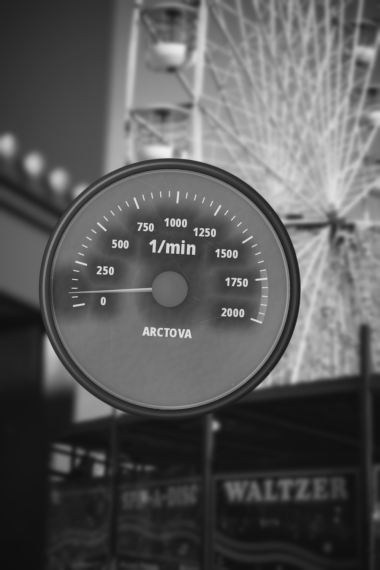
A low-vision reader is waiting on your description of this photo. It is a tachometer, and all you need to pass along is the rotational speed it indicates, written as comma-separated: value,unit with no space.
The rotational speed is 75,rpm
